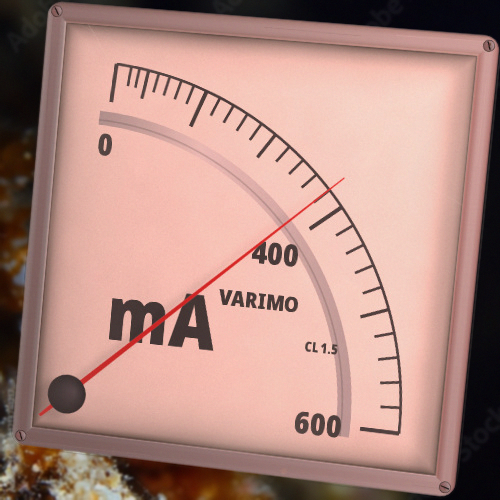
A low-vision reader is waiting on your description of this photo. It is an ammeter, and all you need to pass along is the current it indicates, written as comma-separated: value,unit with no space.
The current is 380,mA
